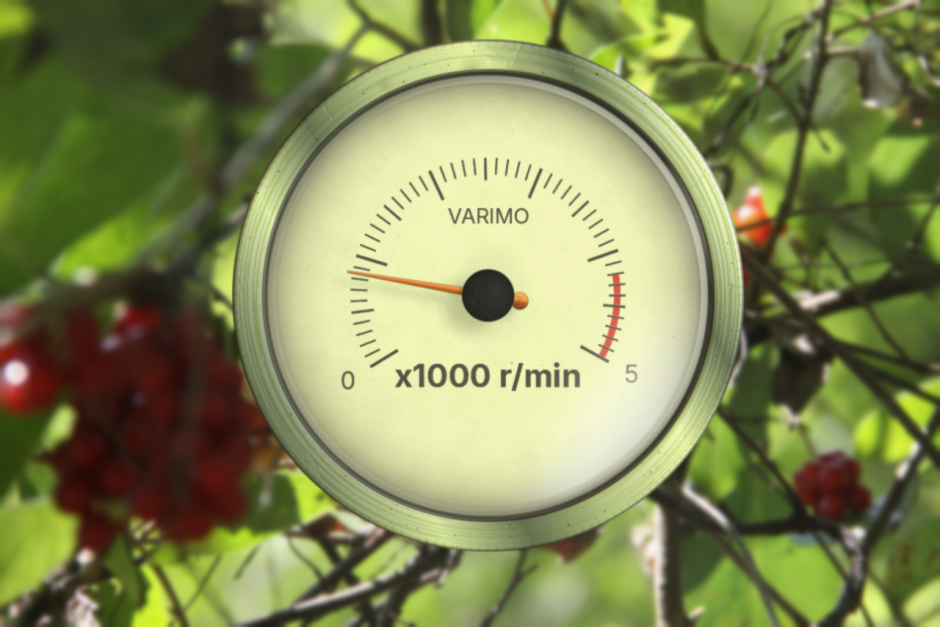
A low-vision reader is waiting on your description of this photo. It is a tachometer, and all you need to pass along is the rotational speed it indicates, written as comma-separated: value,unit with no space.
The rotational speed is 850,rpm
